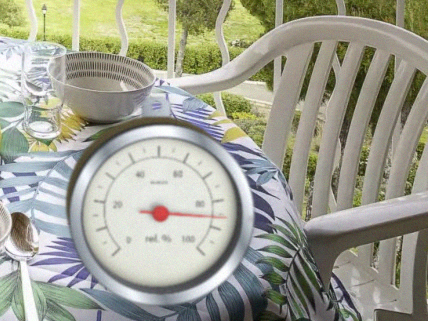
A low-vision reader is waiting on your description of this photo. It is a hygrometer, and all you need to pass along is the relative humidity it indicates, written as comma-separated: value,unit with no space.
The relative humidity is 85,%
